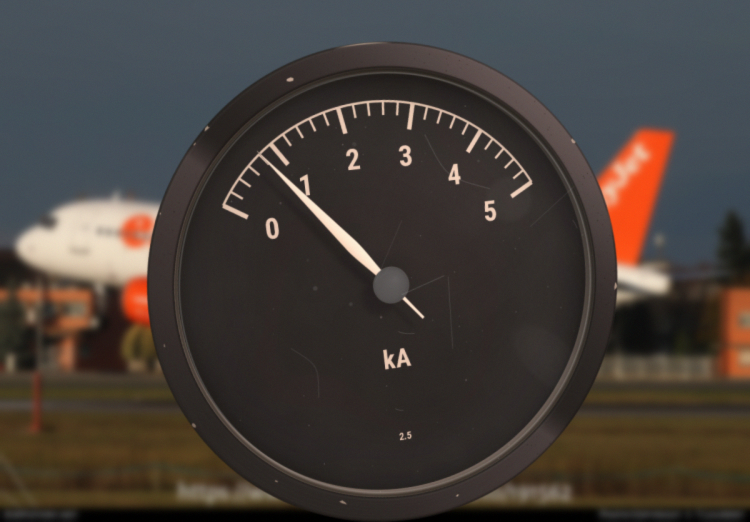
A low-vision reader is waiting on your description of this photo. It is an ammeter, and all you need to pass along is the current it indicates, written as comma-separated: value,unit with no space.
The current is 0.8,kA
